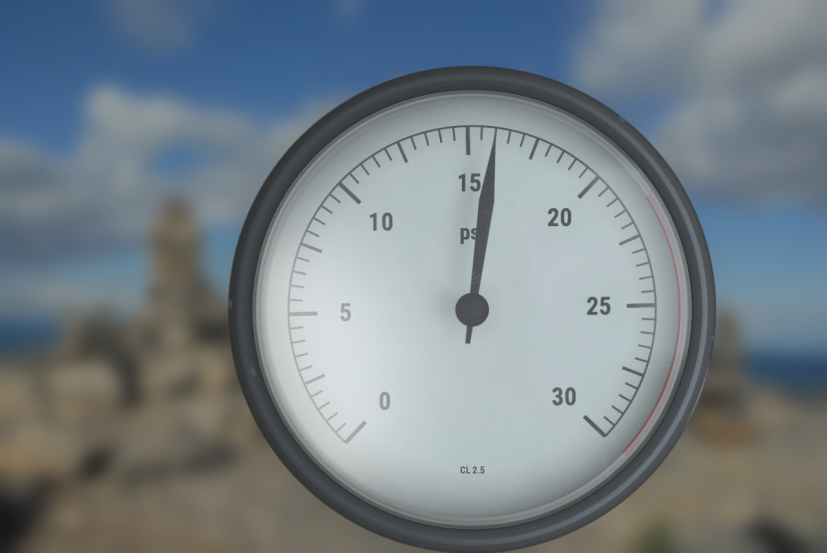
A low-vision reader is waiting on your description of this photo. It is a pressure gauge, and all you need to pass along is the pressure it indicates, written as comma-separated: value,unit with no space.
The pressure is 16,psi
